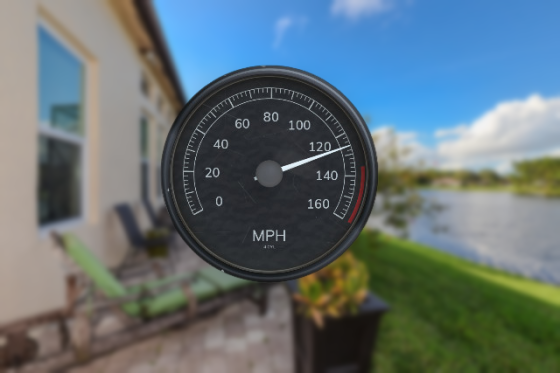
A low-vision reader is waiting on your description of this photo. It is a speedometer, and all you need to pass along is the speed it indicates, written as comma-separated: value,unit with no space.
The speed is 126,mph
